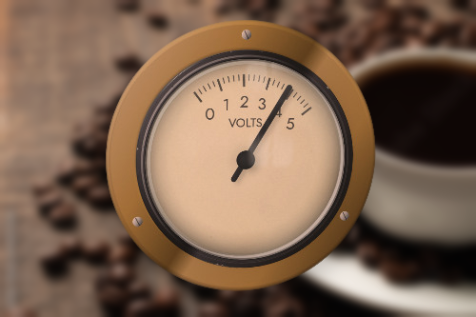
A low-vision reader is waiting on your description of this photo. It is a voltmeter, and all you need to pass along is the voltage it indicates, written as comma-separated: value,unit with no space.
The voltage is 3.8,V
